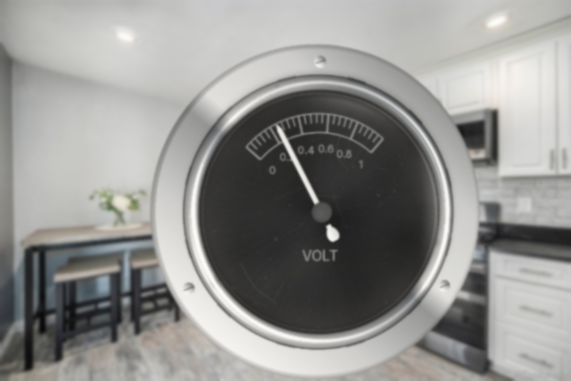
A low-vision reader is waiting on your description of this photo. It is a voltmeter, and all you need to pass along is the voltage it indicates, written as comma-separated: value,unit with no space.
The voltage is 0.24,V
